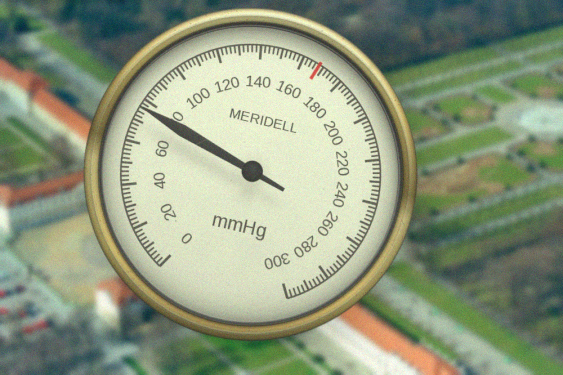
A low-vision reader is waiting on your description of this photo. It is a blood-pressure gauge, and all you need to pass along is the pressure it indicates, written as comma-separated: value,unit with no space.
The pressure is 76,mmHg
